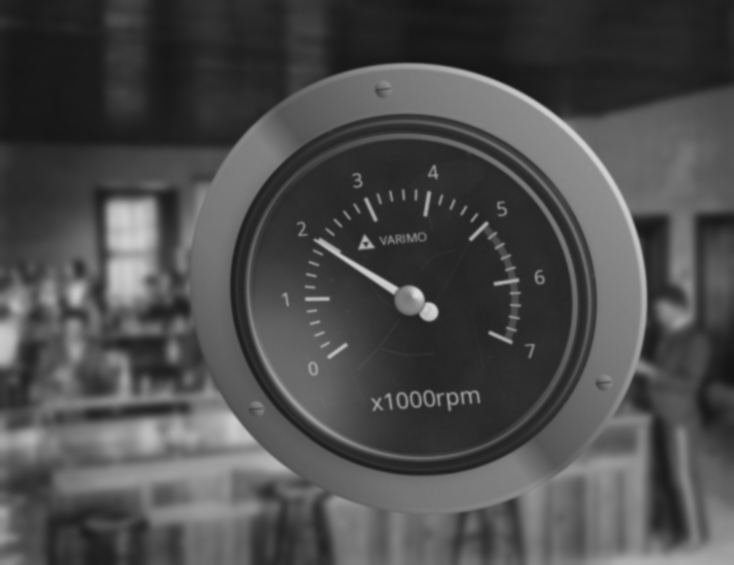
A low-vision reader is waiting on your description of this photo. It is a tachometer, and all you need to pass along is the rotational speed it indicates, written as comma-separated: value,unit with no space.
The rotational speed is 2000,rpm
